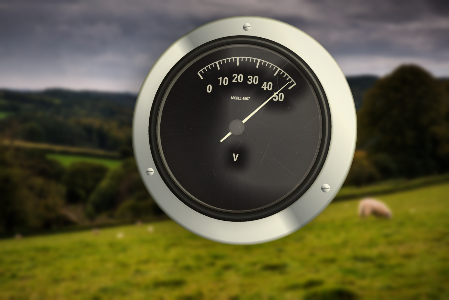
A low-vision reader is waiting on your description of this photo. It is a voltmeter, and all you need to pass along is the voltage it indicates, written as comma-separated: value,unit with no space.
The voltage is 48,V
